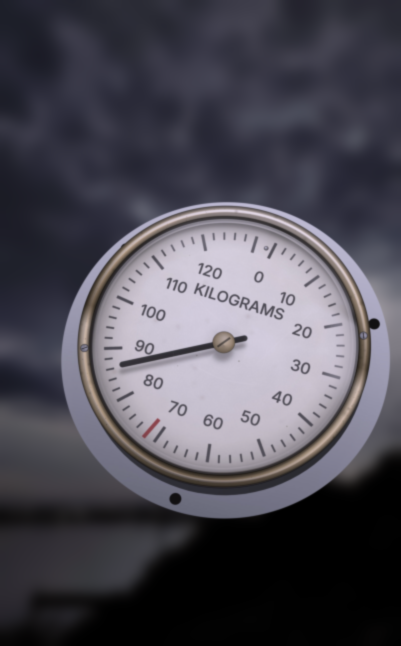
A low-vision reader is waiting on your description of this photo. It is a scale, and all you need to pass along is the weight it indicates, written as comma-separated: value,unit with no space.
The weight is 86,kg
